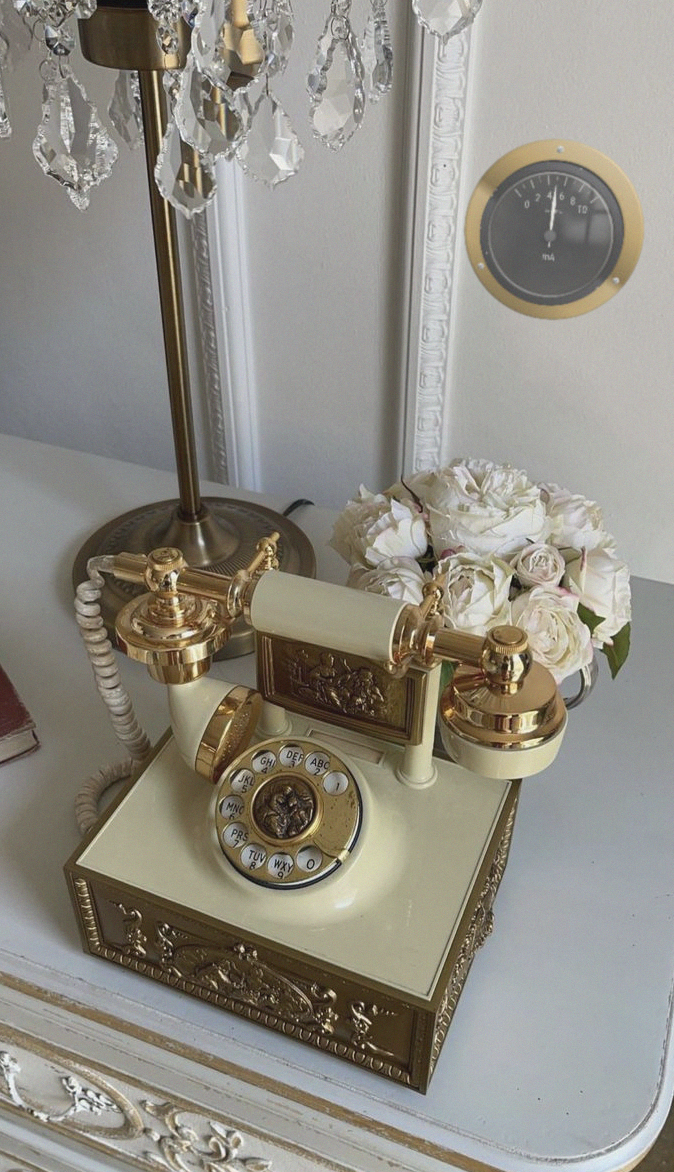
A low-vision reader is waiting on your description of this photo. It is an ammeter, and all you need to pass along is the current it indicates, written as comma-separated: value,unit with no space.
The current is 5,mA
